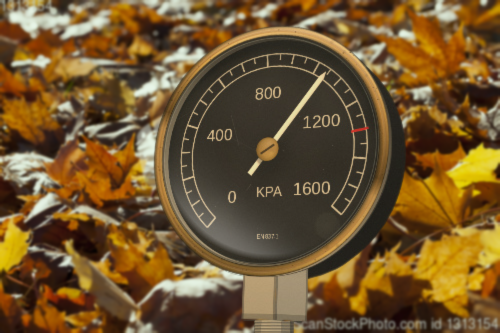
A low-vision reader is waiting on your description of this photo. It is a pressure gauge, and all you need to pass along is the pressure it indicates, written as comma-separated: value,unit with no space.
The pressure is 1050,kPa
